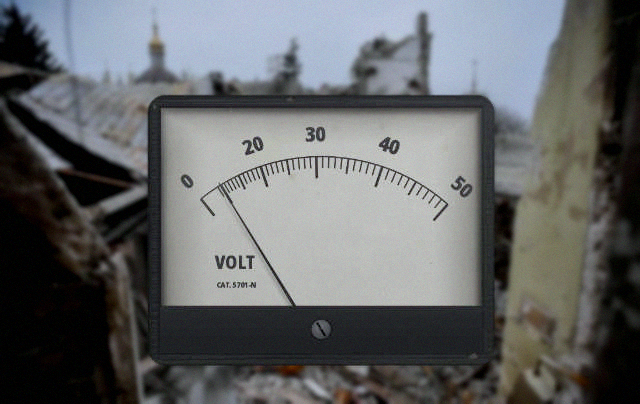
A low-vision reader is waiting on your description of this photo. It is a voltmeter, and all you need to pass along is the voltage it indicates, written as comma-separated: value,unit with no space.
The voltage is 10,V
